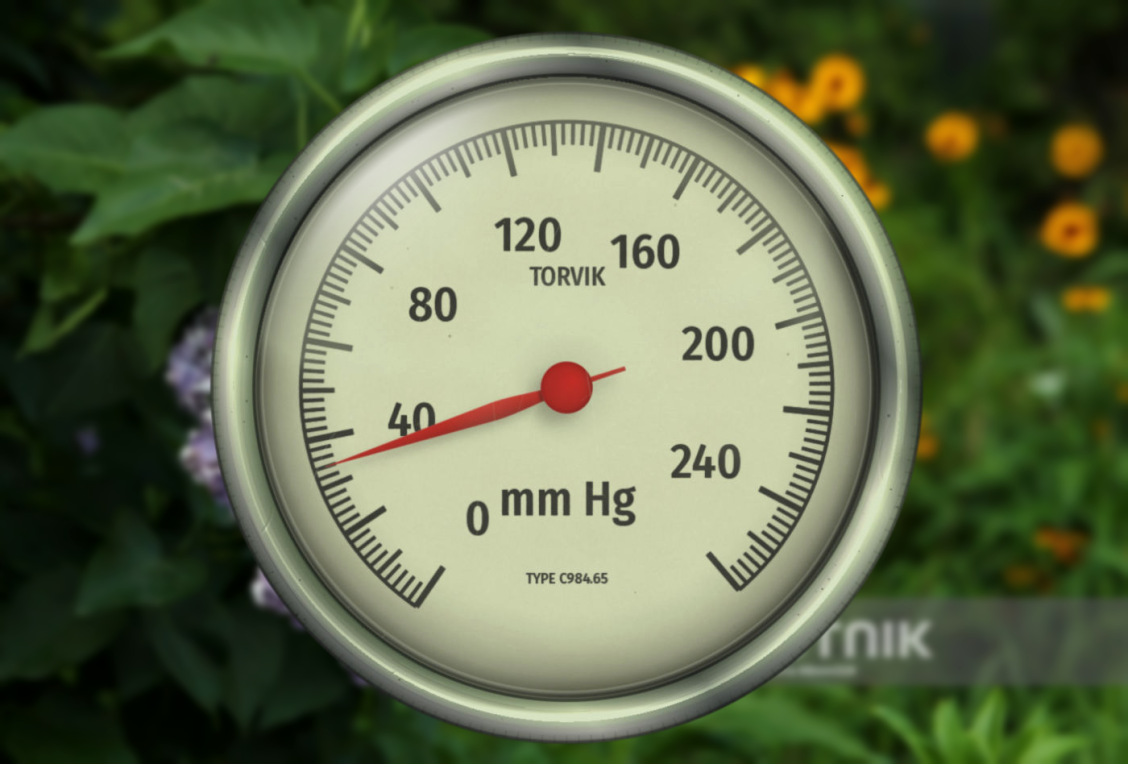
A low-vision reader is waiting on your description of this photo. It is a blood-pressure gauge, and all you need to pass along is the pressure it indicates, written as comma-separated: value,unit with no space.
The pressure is 34,mmHg
